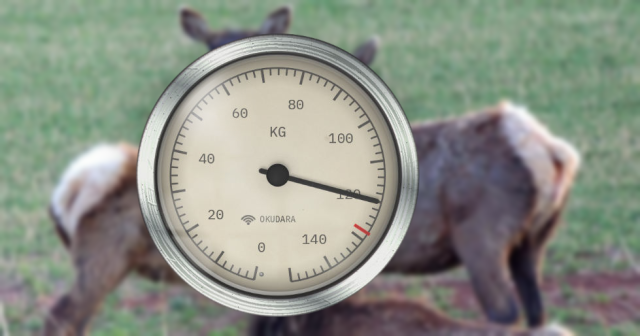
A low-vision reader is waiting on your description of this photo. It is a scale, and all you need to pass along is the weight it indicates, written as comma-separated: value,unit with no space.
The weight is 120,kg
